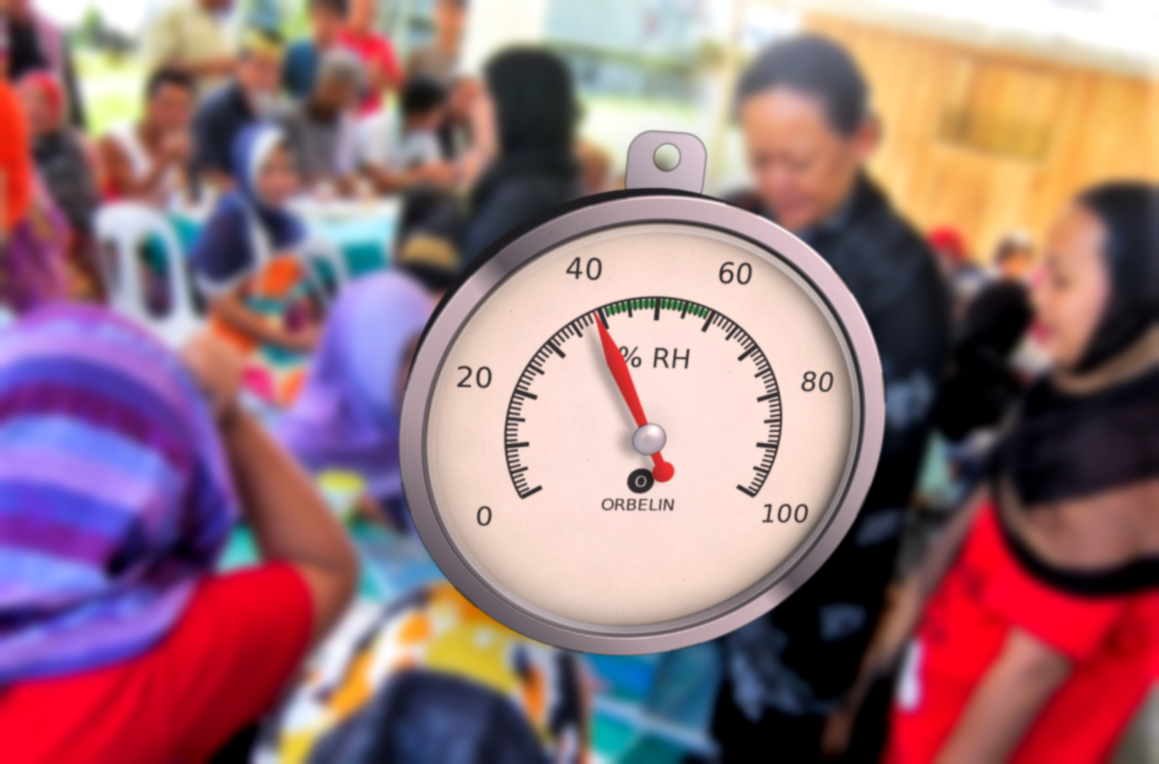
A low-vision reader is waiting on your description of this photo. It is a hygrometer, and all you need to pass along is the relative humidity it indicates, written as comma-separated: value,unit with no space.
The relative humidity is 39,%
